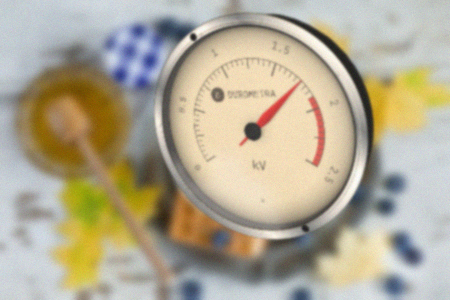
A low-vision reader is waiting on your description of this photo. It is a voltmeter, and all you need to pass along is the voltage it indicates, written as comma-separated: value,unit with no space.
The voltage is 1.75,kV
